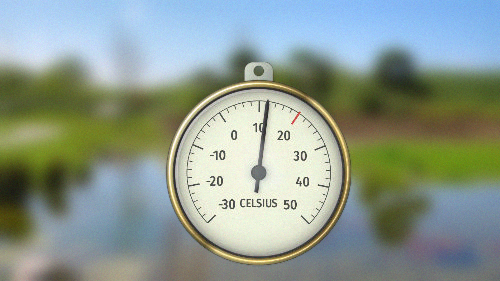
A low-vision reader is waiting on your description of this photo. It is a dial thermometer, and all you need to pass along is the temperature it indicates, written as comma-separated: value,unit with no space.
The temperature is 12,°C
